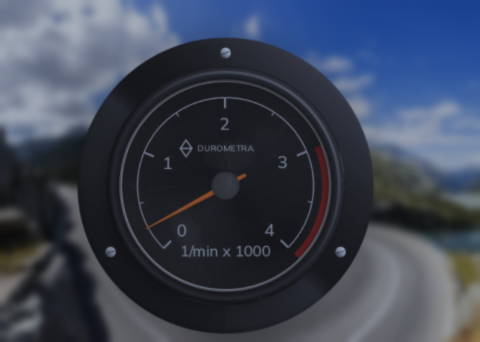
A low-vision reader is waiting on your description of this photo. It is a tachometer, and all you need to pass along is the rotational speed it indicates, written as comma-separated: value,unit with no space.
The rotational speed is 250,rpm
